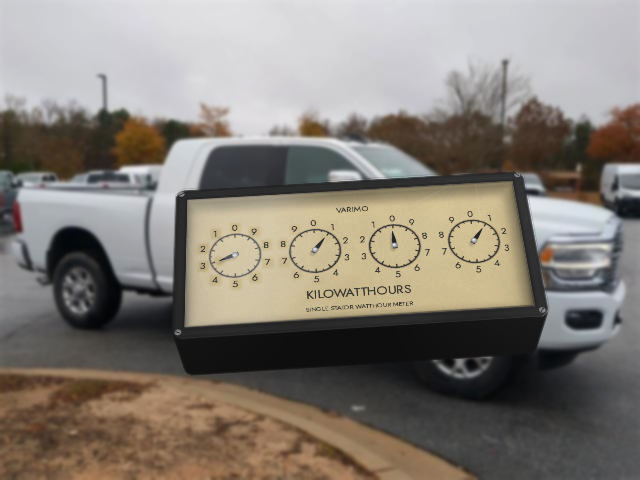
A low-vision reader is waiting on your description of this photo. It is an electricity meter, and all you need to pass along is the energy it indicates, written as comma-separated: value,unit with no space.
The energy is 3101,kWh
